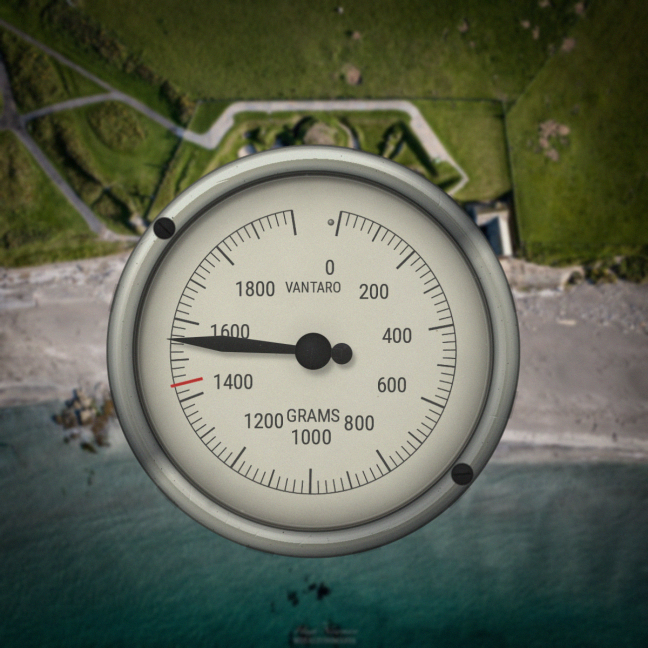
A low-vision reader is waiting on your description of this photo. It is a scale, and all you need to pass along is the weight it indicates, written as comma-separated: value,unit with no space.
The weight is 1550,g
